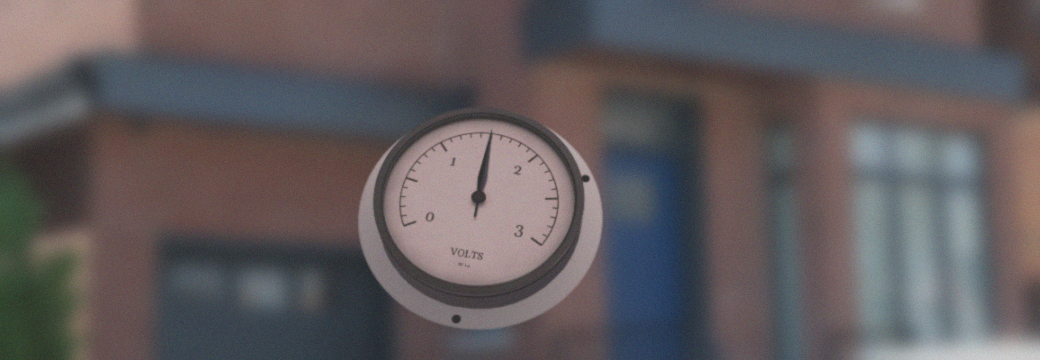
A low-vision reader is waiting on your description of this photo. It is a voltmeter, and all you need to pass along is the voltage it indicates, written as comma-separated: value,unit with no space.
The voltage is 1.5,V
